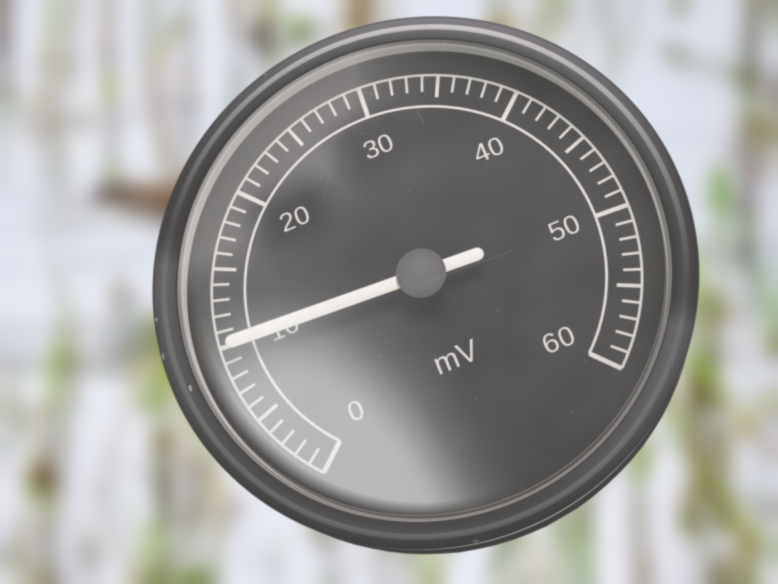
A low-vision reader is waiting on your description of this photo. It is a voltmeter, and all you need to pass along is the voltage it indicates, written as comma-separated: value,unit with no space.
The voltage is 10,mV
